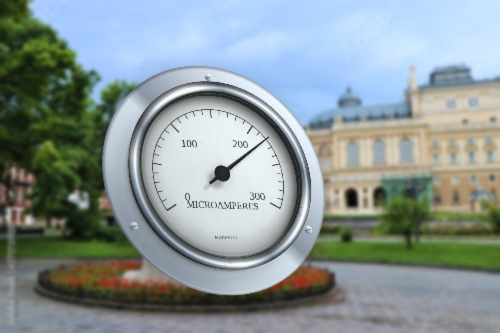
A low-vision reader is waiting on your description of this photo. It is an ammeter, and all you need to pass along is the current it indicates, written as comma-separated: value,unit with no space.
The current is 220,µA
